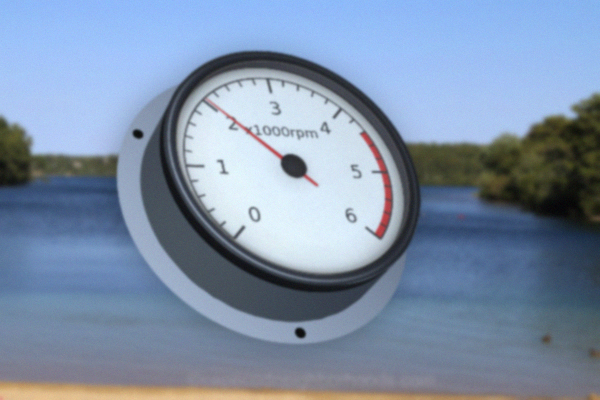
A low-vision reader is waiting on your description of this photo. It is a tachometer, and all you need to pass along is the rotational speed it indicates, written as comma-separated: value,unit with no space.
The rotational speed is 2000,rpm
